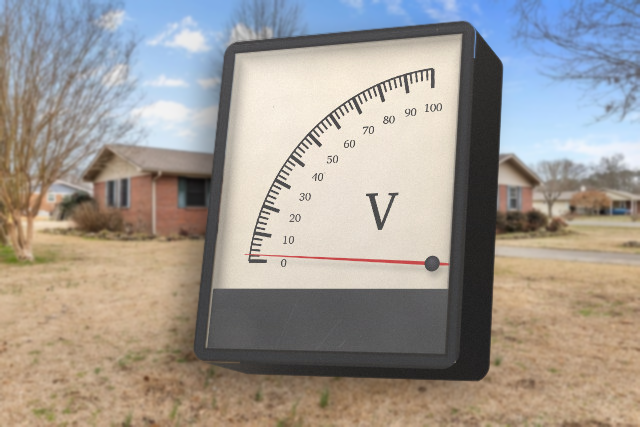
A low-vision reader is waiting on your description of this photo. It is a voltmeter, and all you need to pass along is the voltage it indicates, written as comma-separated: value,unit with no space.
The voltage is 2,V
